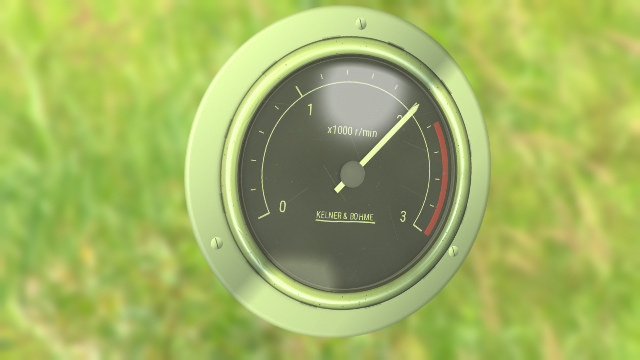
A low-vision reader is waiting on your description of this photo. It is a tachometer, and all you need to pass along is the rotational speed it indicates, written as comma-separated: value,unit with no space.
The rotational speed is 2000,rpm
